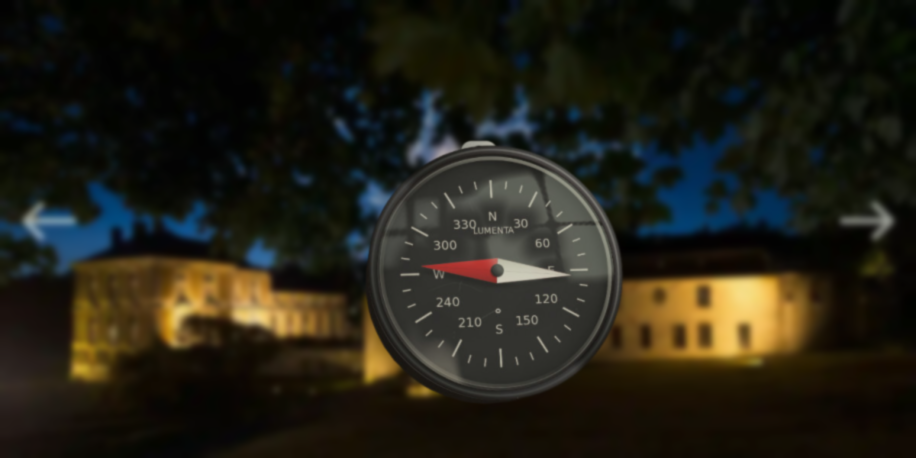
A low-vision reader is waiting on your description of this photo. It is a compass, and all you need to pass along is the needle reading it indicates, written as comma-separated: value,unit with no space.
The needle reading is 275,°
